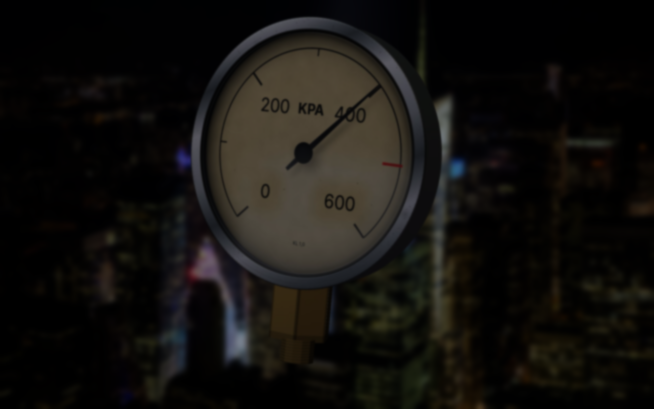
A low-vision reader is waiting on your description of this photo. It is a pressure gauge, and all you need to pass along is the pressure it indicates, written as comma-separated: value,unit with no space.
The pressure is 400,kPa
